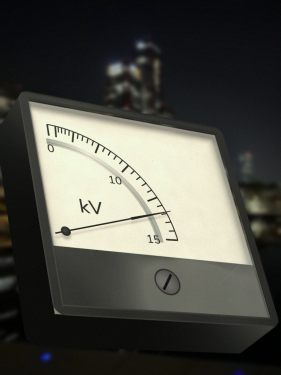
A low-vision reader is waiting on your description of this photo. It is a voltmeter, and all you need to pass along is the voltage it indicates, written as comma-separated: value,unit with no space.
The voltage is 13.5,kV
